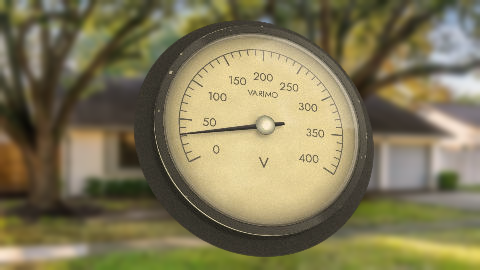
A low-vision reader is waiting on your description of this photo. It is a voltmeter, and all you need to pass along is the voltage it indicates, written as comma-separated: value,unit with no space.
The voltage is 30,V
